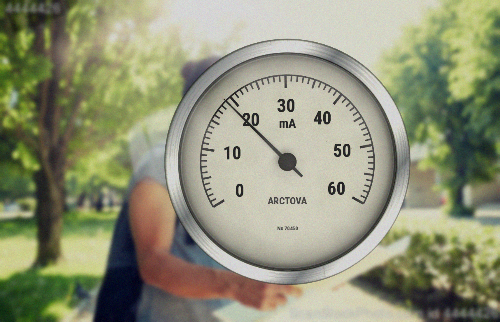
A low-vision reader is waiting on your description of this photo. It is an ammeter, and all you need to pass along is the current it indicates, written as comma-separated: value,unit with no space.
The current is 19,mA
